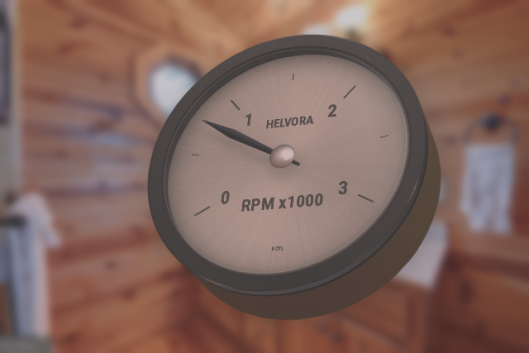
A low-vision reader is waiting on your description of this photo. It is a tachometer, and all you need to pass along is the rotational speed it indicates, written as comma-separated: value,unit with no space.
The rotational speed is 750,rpm
